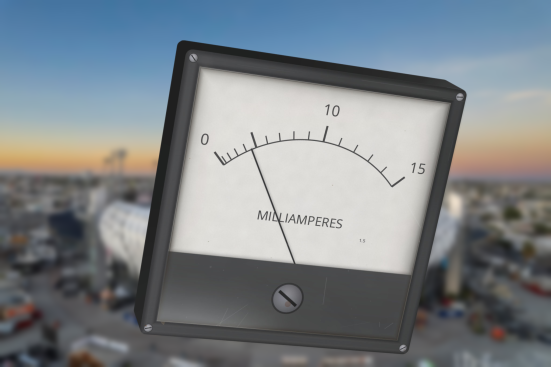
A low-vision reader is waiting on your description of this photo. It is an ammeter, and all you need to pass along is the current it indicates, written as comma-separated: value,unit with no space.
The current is 4.5,mA
